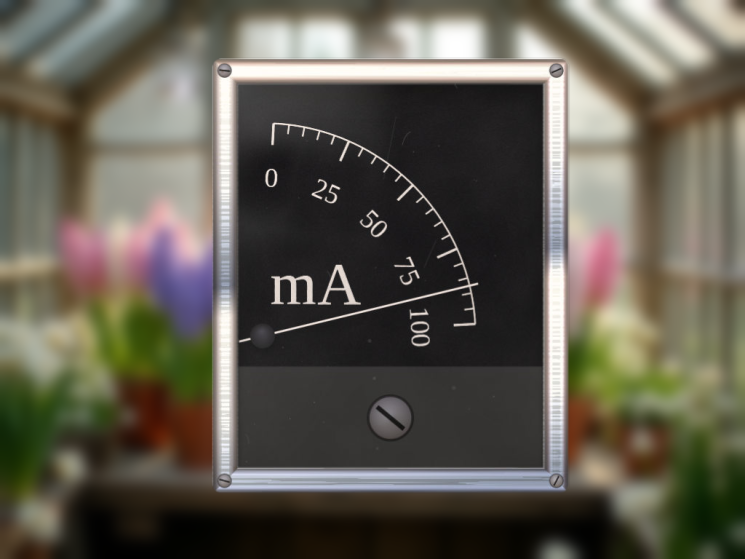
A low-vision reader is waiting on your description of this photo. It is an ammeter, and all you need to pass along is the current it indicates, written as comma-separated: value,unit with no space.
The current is 87.5,mA
